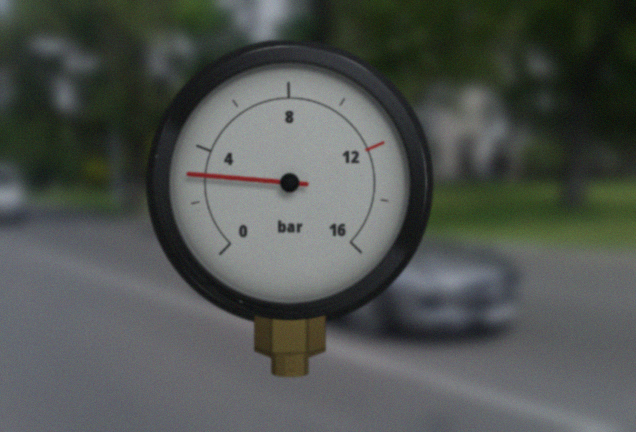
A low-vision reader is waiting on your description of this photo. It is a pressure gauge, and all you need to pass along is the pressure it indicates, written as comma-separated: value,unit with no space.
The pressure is 3,bar
